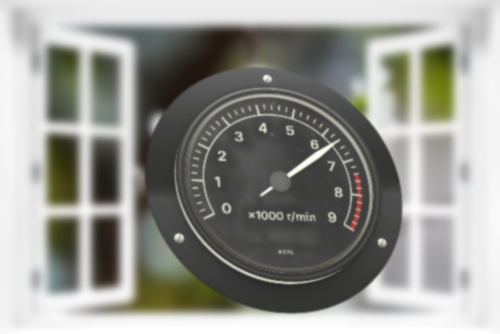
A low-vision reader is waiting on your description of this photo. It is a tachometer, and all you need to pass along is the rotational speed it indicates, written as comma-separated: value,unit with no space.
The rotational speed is 6400,rpm
